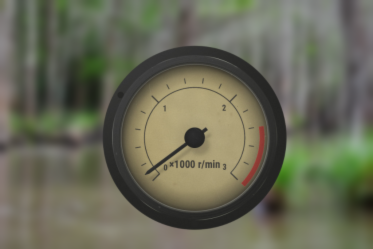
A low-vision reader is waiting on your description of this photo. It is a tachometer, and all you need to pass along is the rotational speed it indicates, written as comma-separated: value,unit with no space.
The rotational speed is 100,rpm
